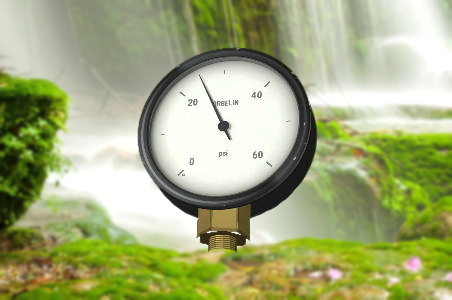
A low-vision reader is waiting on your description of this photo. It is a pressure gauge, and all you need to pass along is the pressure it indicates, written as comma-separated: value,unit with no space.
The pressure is 25,psi
